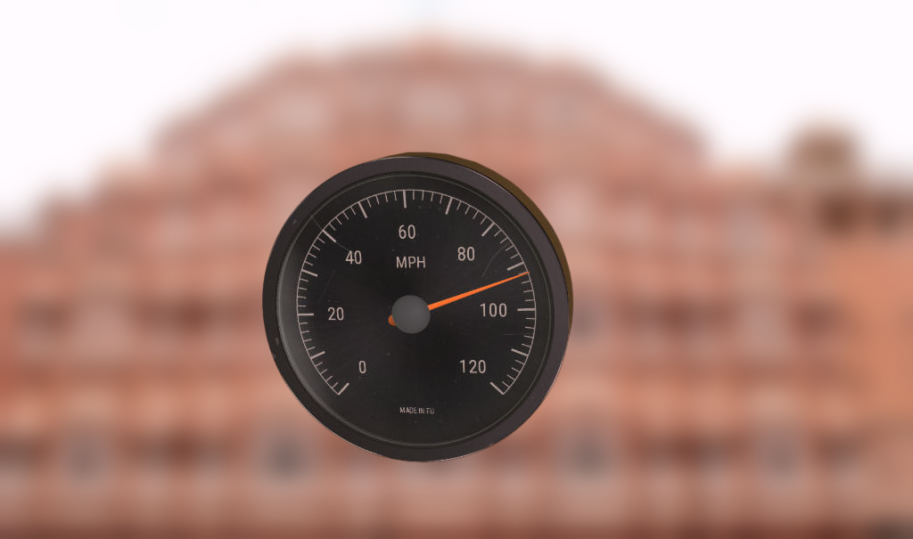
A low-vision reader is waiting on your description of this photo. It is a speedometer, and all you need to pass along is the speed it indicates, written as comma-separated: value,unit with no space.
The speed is 92,mph
